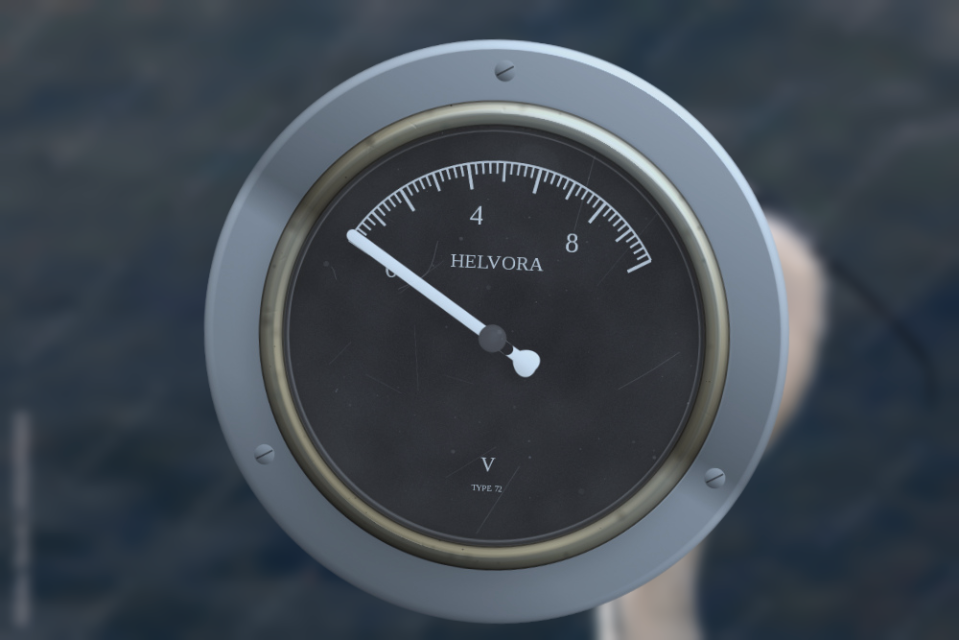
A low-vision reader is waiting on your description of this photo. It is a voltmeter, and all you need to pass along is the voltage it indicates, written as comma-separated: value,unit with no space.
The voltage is 0.2,V
